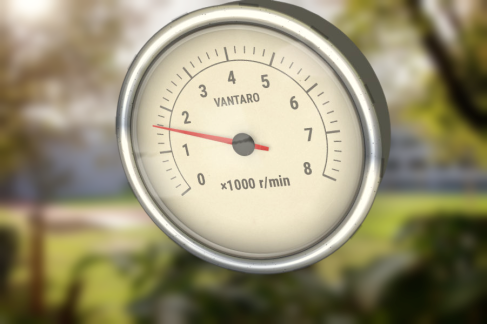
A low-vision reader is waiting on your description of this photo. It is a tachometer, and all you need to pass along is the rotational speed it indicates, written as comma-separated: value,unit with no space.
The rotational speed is 1600,rpm
